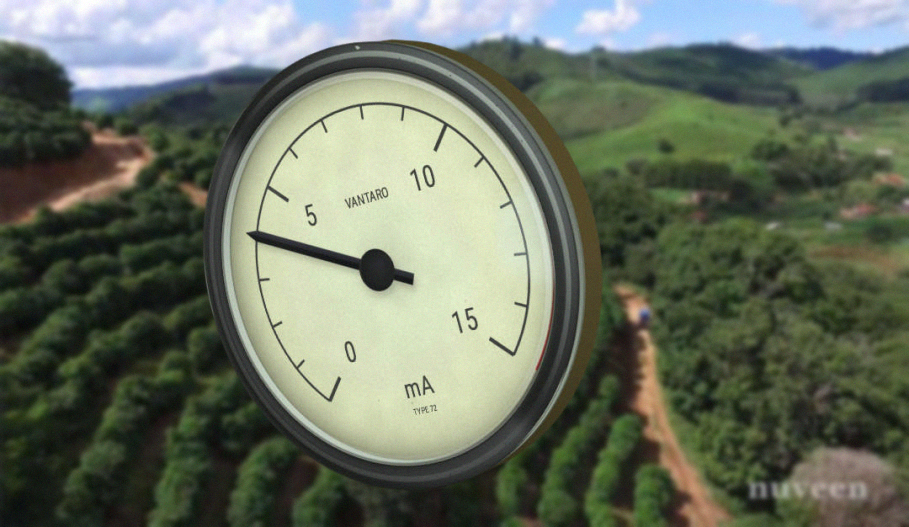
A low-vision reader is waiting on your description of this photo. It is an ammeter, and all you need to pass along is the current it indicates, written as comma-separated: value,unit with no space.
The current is 4,mA
